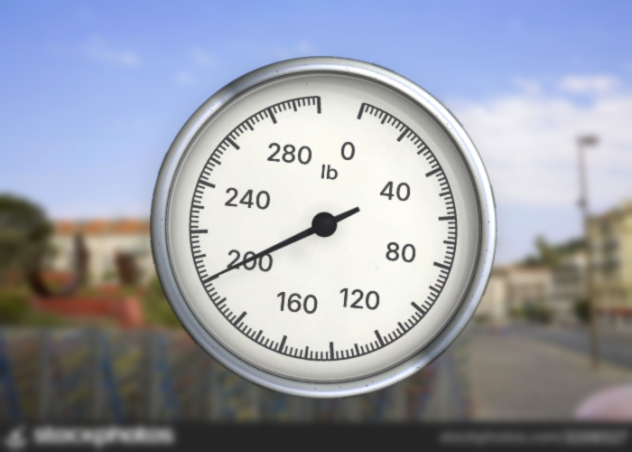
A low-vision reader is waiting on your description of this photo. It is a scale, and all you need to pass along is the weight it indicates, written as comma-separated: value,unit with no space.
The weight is 200,lb
